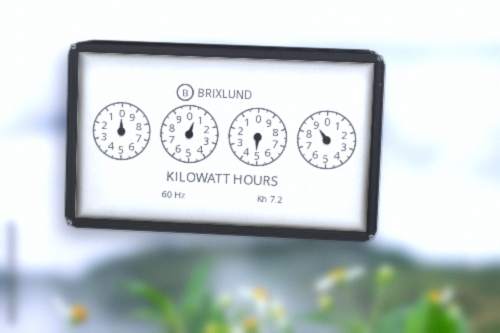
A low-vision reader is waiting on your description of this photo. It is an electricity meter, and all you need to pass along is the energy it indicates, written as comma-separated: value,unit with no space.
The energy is 49,kWh
